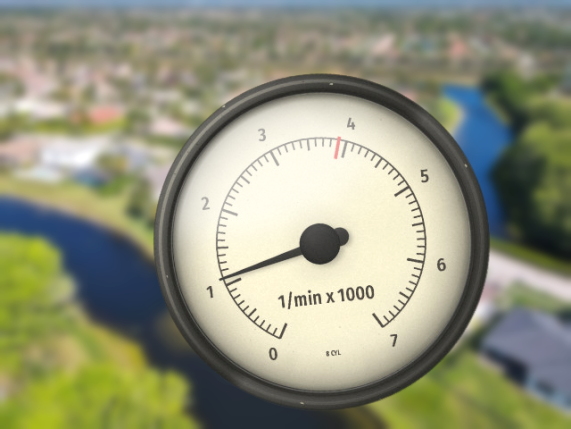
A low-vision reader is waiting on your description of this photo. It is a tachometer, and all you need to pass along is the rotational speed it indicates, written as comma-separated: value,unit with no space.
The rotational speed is 1100,rpm
